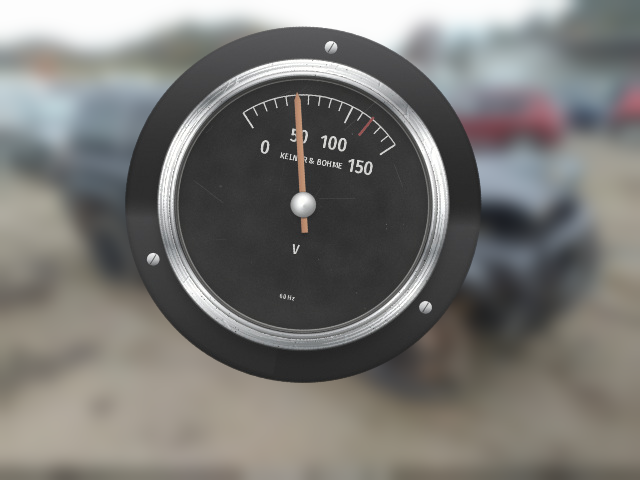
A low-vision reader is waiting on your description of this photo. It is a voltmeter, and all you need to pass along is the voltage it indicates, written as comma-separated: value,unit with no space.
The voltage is 50,V
